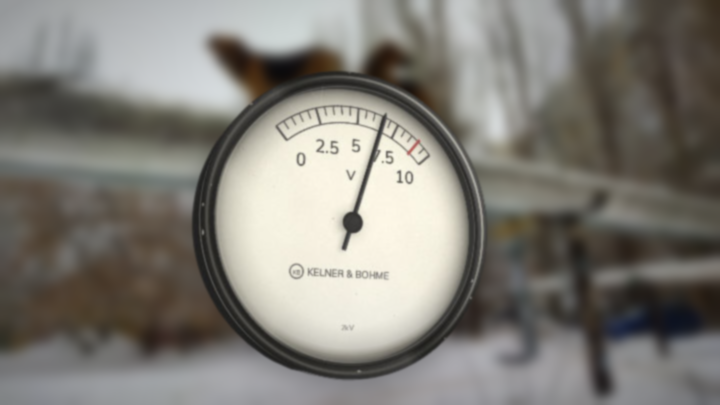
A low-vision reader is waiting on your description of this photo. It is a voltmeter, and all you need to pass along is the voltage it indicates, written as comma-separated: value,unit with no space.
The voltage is 6.5,V
